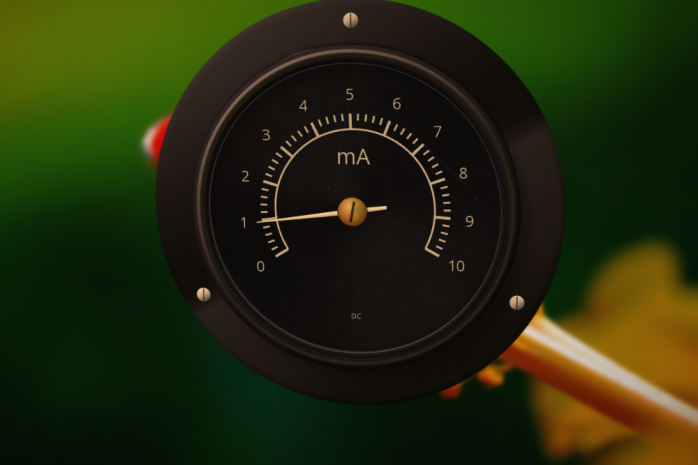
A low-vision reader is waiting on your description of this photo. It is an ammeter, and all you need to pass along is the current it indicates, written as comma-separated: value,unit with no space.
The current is 1,mA
